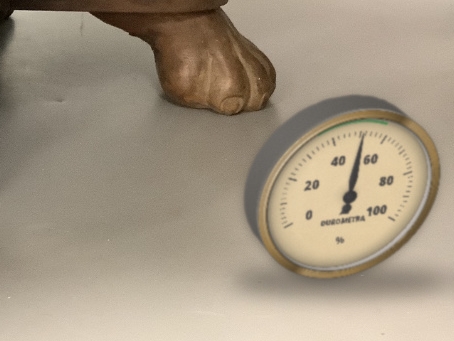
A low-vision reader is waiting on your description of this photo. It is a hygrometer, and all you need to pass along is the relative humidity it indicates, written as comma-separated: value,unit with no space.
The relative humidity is 50,%
